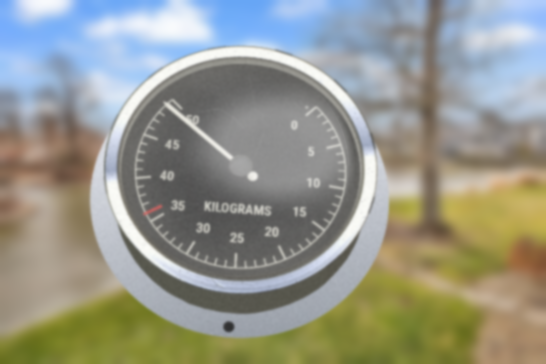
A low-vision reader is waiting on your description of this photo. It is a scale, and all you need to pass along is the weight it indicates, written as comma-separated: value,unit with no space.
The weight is 49,kg
